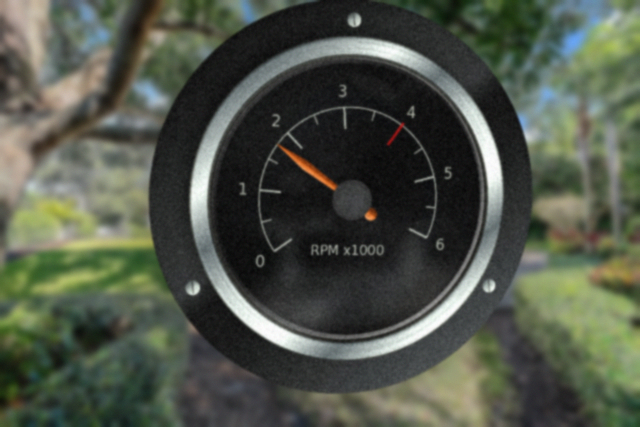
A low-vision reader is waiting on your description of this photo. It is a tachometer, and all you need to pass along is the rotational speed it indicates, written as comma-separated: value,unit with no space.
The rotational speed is 1750,rpm
